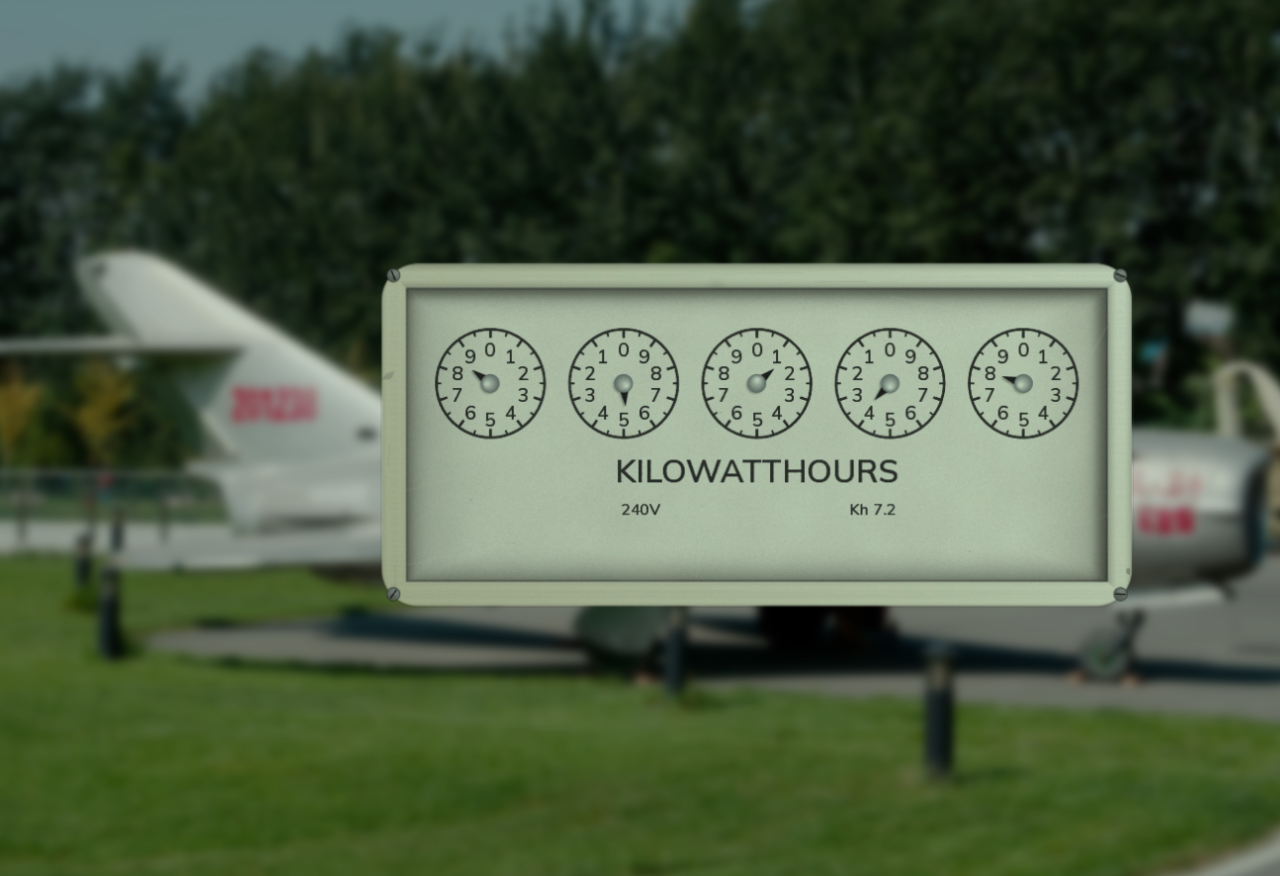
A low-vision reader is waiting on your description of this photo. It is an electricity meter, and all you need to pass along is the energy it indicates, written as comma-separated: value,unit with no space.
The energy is 85138,kWh
